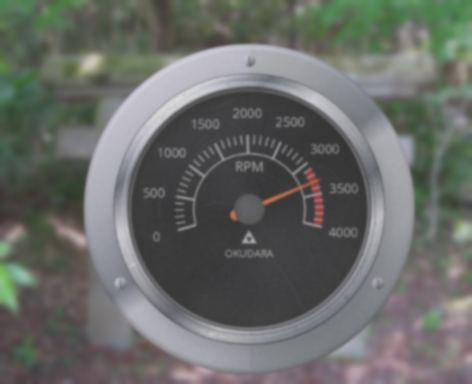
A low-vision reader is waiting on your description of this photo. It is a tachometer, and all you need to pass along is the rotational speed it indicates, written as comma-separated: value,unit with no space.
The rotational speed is 3300,rpm
